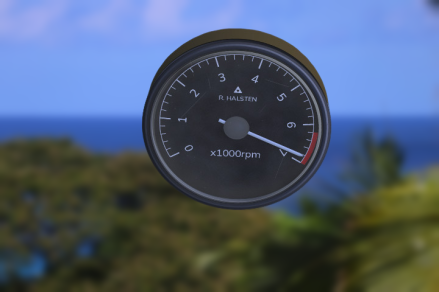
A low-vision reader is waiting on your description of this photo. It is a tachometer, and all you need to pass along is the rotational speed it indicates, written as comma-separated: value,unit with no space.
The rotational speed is 6800,rpm
